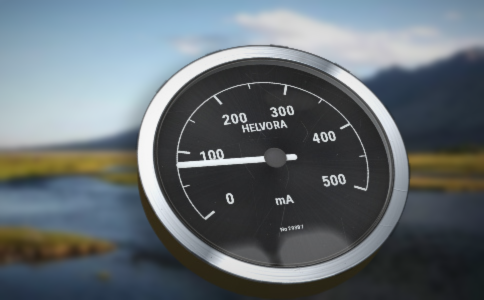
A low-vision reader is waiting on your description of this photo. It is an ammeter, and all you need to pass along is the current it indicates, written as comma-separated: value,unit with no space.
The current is 75,mA
